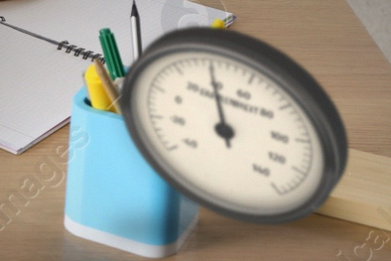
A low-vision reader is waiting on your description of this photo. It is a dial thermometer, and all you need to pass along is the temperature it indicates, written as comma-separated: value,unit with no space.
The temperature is 40,°F
